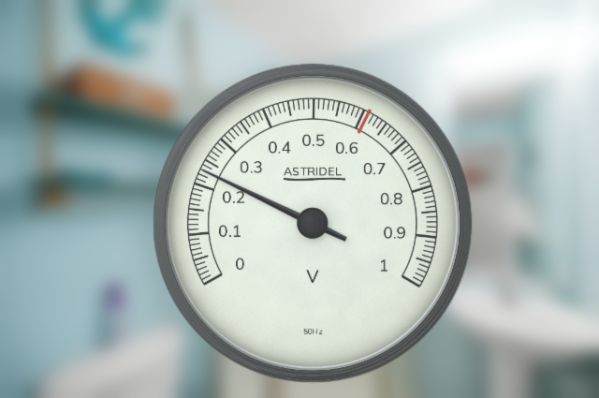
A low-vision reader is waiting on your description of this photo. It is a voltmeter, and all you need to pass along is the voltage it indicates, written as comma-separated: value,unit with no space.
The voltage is 0.23,V
